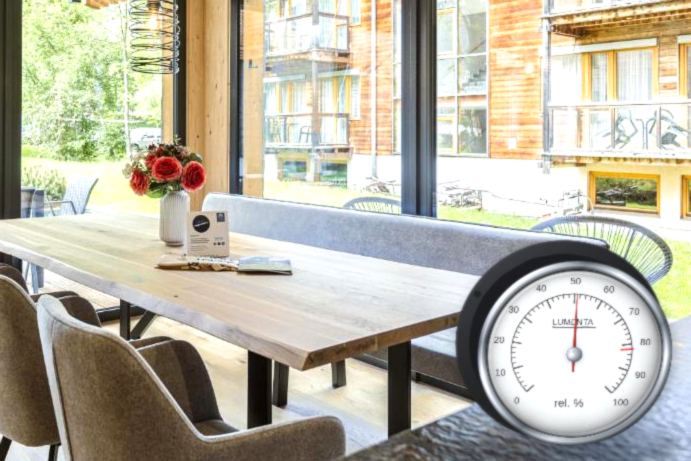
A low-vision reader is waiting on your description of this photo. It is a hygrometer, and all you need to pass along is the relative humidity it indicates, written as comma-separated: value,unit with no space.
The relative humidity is 50,%
